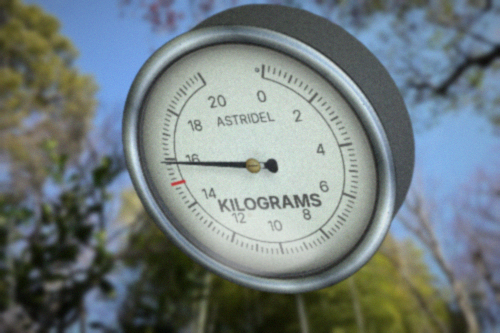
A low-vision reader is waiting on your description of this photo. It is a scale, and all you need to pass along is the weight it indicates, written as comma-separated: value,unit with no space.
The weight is 16,kg
